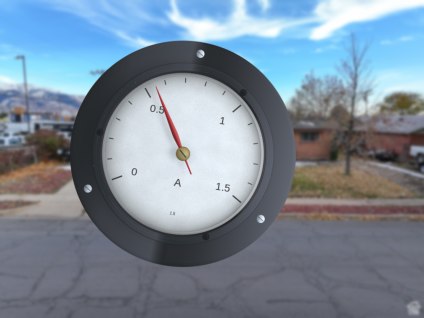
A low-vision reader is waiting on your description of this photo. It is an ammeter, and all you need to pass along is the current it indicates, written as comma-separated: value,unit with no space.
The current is 0.55,A
